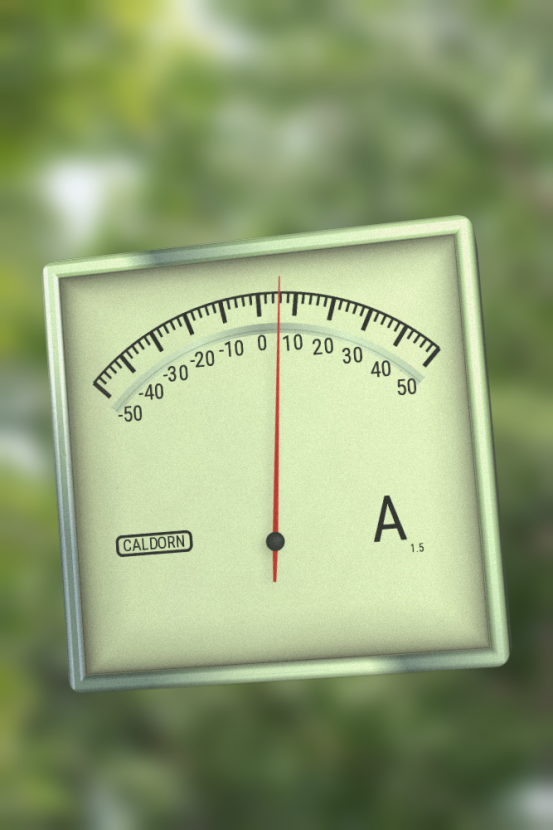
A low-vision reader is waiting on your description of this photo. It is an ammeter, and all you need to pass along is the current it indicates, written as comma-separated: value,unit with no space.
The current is 6,A
